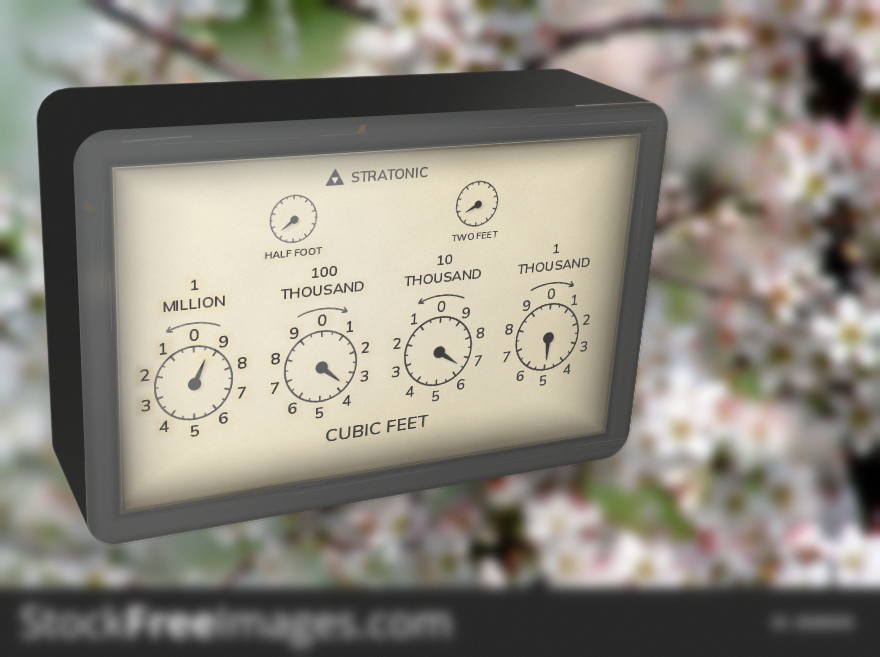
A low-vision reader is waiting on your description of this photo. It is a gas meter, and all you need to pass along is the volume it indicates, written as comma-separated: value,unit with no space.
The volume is 936500,ft³
